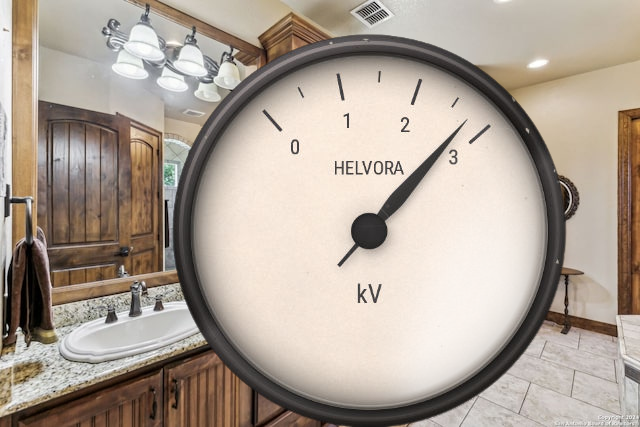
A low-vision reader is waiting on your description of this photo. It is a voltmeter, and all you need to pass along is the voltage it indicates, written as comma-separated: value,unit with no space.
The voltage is 2.75,kV
